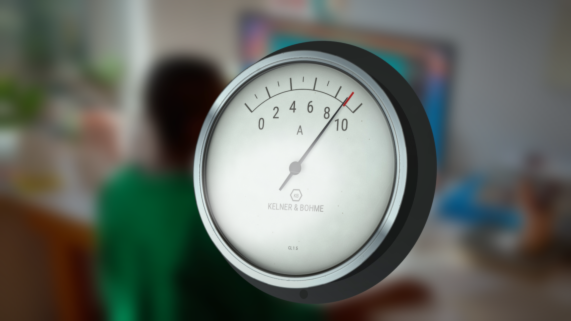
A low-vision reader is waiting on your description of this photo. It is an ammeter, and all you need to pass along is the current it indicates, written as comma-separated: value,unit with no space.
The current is 9,A
